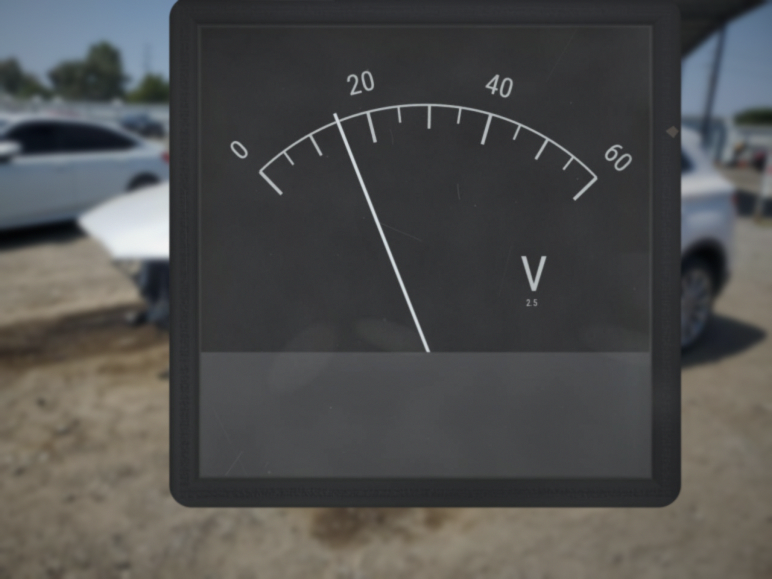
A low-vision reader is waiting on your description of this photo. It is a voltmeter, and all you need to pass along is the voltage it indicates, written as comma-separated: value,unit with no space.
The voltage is 15,V
